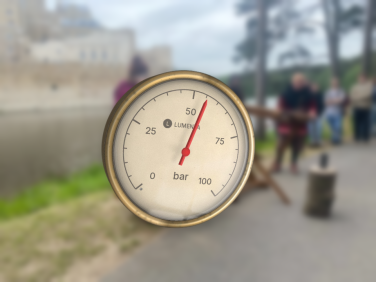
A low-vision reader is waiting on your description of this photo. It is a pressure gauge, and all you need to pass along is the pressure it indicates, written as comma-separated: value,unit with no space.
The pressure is 55,bar
